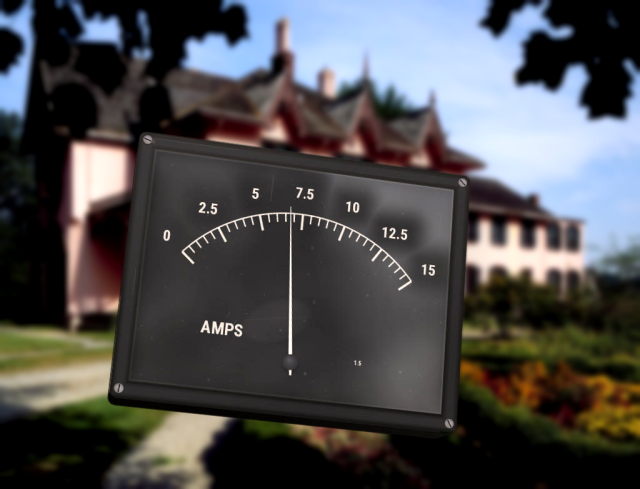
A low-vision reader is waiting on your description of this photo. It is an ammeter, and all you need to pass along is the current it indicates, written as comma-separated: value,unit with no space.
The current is 6.75,A
